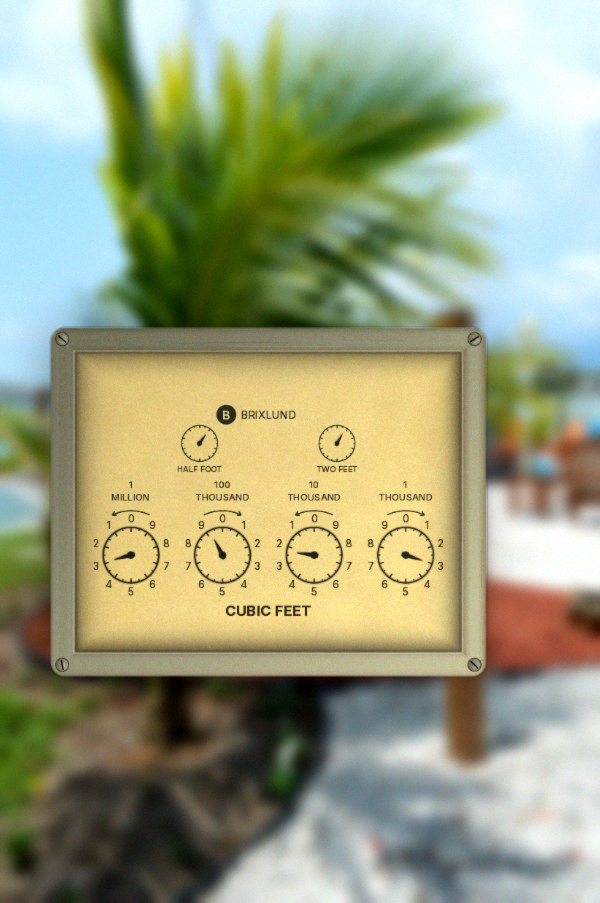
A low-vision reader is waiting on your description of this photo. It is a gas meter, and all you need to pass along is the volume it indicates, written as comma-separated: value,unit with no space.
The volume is 292300,ft³
